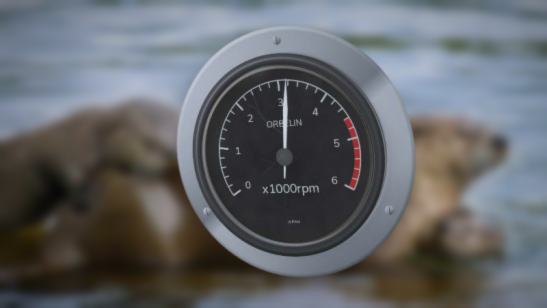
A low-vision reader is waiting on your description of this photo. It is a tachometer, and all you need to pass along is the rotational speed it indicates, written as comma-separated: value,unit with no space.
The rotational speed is 3200,rpm
